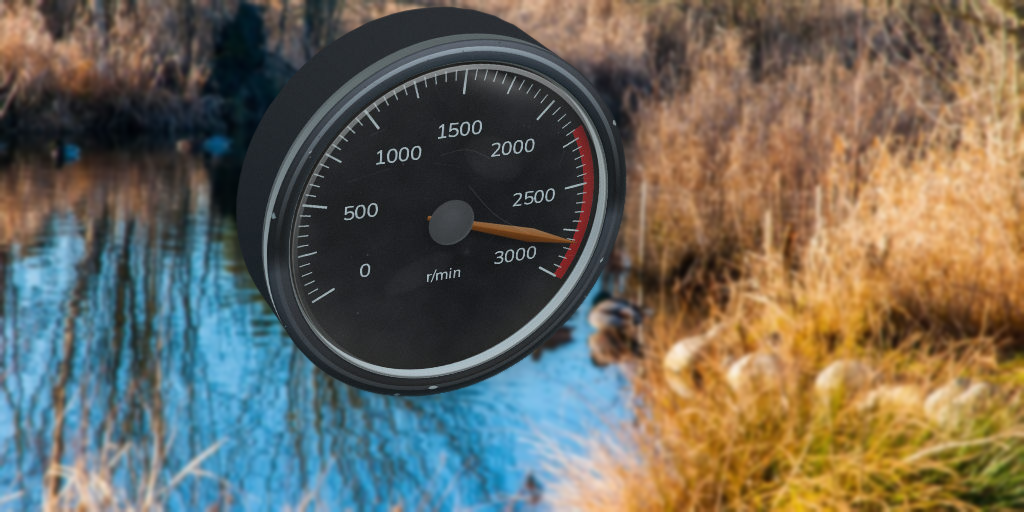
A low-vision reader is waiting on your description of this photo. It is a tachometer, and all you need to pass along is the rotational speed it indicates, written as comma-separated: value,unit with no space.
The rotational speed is 2800,rpm
